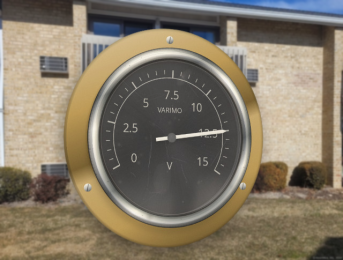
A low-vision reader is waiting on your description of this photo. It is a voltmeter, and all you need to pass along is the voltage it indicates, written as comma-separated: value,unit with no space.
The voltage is 12.5,V
